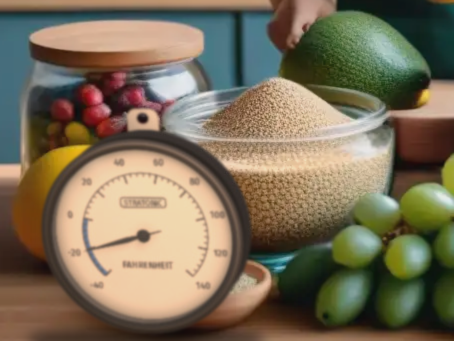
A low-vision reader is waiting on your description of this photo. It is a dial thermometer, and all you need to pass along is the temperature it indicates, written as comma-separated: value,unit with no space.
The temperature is -20,°F
